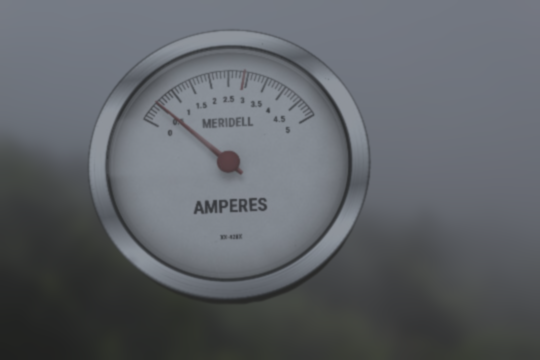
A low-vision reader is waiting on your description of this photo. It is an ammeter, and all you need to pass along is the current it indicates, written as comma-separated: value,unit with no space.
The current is 0.5,A
